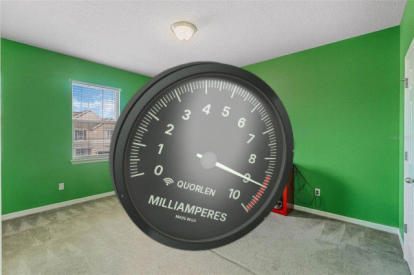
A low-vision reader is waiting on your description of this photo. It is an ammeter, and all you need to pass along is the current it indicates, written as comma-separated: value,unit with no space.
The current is 9,mA
